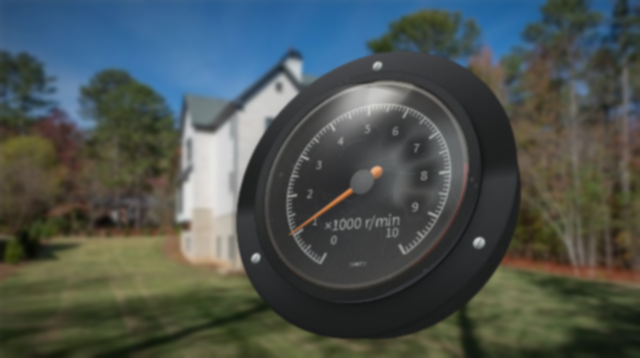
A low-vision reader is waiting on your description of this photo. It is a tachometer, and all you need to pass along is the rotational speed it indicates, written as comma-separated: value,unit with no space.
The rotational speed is 1000,rpm
